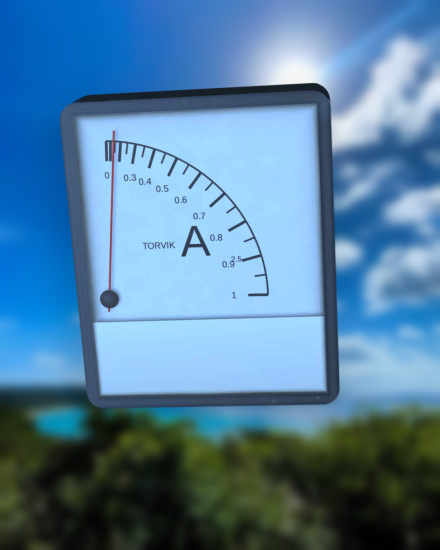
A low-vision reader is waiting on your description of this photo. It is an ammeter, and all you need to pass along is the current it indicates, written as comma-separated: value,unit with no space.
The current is 0.15,A
